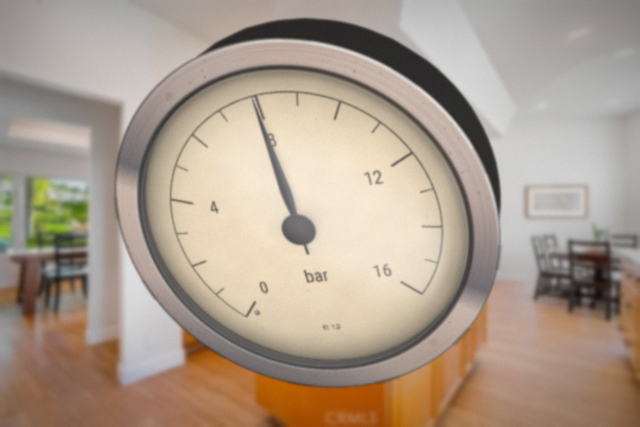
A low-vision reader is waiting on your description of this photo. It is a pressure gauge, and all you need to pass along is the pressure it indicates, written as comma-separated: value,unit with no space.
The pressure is 8,bar
